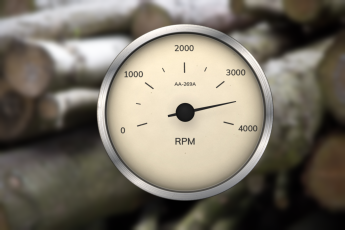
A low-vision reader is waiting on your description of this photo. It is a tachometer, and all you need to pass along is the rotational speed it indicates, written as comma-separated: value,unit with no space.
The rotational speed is 3500,rpm
